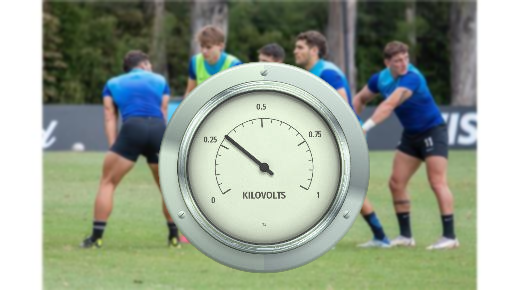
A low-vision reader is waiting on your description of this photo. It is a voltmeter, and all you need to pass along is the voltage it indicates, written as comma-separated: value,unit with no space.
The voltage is 0.3,kV
